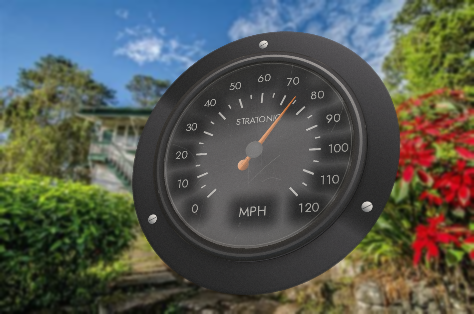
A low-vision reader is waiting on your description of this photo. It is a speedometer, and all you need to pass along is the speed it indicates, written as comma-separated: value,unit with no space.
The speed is 75,mph
